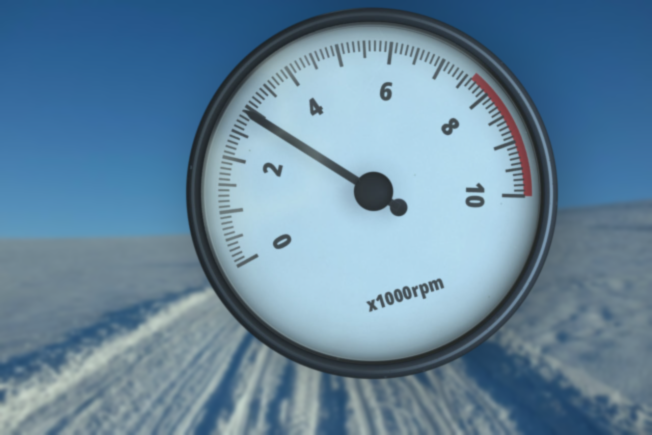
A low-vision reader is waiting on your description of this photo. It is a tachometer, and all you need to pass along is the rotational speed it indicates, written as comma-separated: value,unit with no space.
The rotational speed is 2900,rpm
